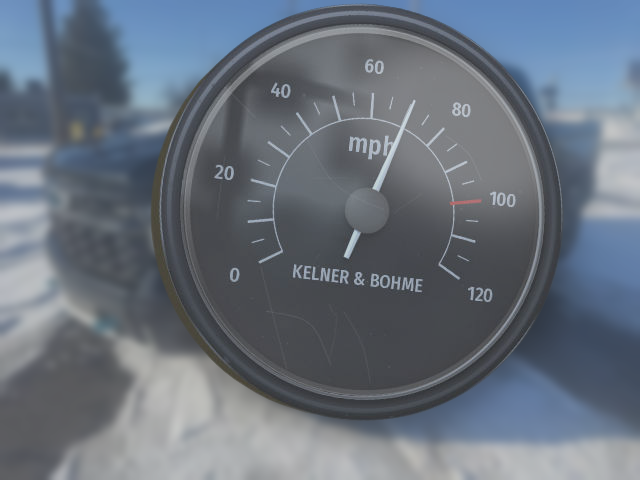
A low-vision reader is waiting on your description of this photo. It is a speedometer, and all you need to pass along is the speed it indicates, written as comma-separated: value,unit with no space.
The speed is 70,mph
